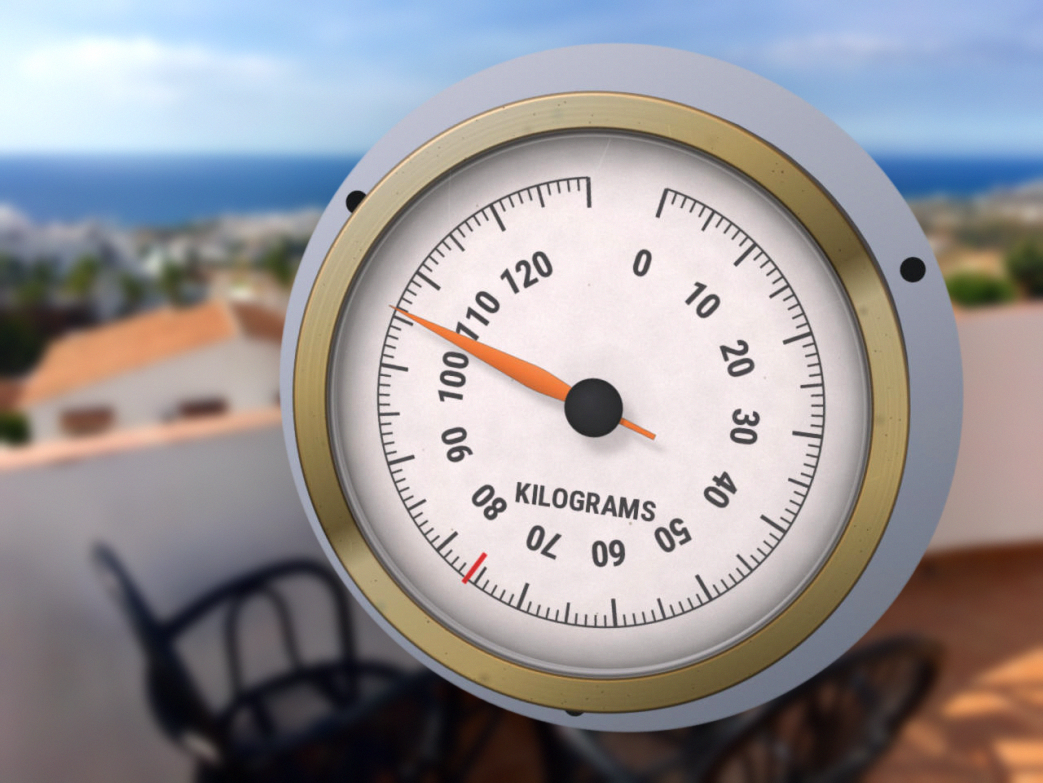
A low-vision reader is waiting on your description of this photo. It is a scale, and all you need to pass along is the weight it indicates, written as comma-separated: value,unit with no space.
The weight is 106,kg
